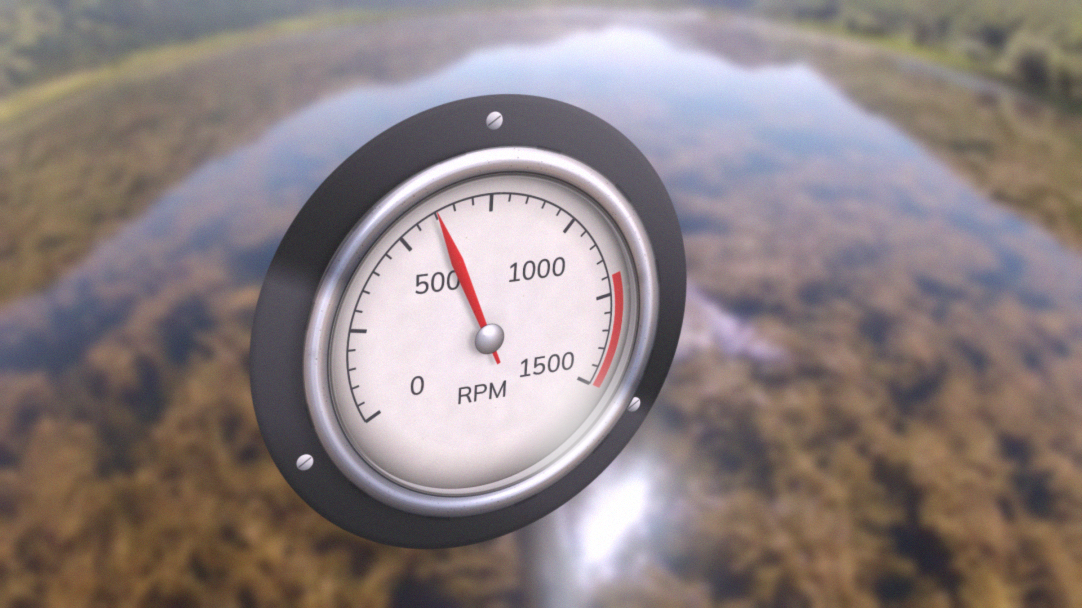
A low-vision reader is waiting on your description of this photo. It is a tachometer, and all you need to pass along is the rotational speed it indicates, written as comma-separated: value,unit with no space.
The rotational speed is 600,rpm
